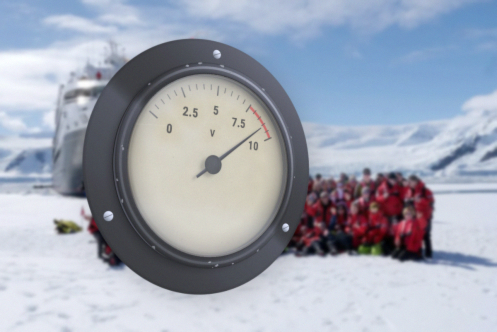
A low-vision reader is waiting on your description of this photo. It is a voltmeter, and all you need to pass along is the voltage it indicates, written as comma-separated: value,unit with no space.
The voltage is 9,V
